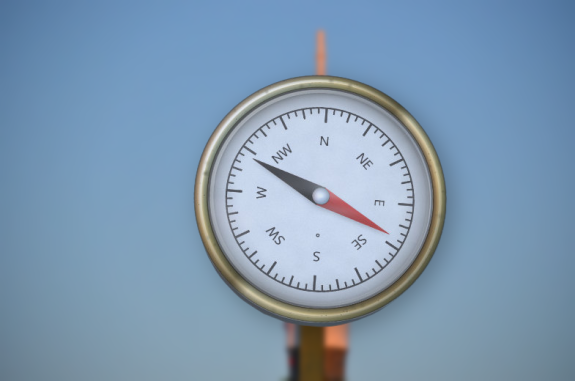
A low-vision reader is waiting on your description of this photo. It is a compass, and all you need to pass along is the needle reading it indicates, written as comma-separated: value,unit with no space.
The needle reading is 115,°
